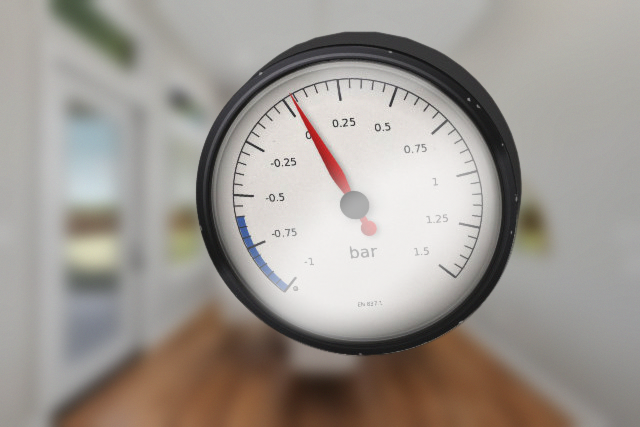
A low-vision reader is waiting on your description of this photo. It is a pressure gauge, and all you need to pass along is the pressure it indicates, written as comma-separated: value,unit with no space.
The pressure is 0.05,bar
